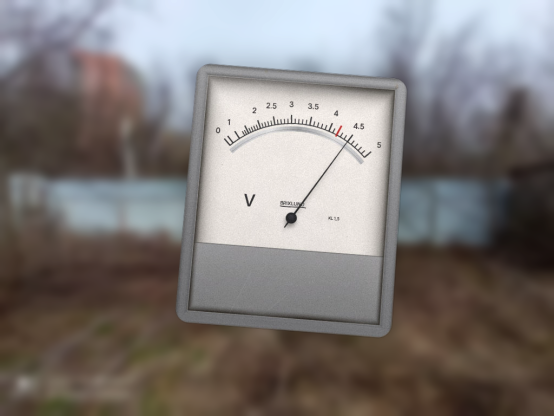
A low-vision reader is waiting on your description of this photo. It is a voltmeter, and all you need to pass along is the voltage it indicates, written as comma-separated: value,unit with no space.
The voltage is 4.5,V
